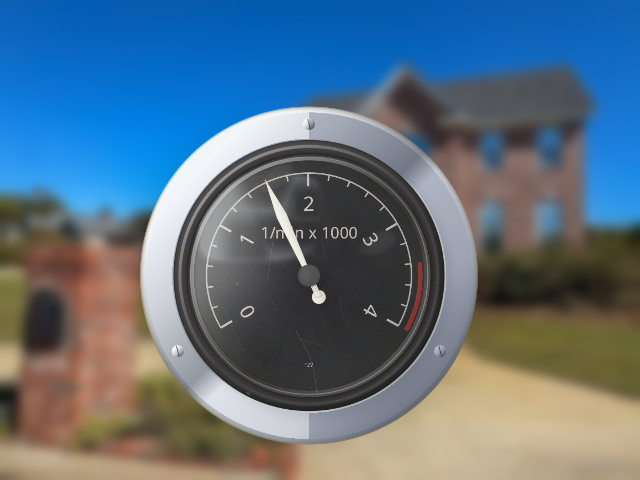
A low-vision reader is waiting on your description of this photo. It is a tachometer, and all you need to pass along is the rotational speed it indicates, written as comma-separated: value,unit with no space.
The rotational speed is 1600,rpm
